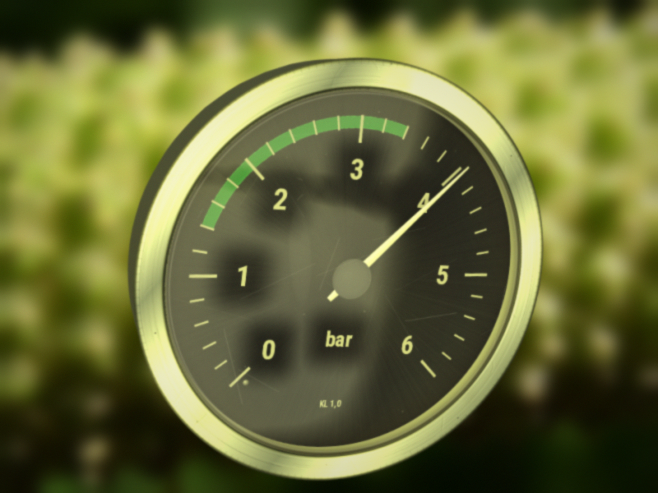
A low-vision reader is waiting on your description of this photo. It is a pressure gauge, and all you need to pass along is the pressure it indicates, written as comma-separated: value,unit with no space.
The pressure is 4,bar
